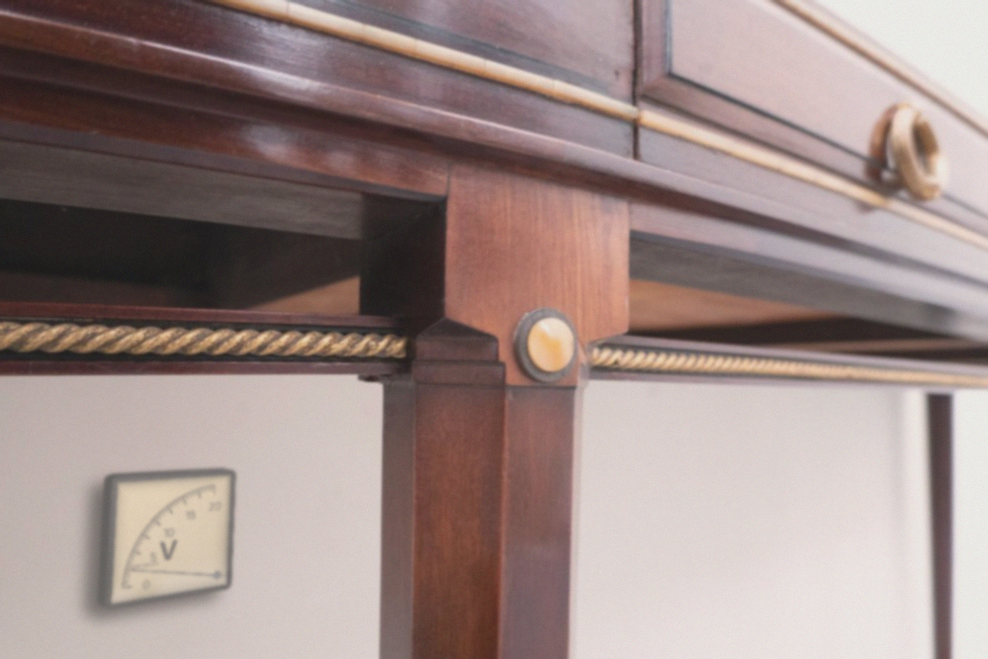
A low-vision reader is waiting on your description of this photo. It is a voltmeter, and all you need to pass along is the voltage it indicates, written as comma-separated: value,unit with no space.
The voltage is 2.5,V
